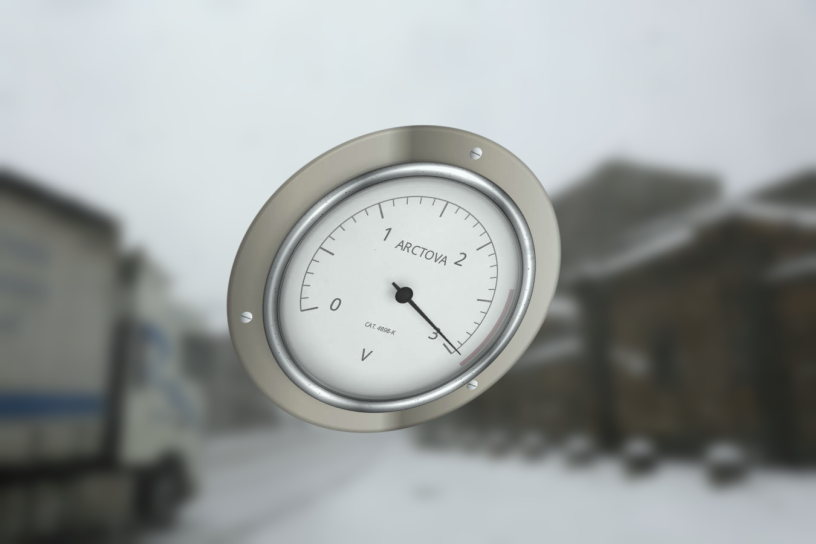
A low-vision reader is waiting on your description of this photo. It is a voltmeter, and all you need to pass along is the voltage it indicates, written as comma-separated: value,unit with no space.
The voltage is 2.95,V
